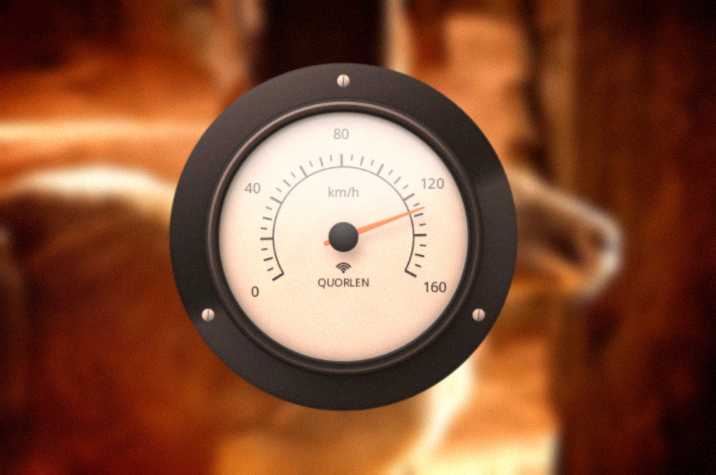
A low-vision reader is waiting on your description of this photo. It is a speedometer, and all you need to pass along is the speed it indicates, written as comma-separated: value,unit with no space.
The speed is 127.5,km/h
